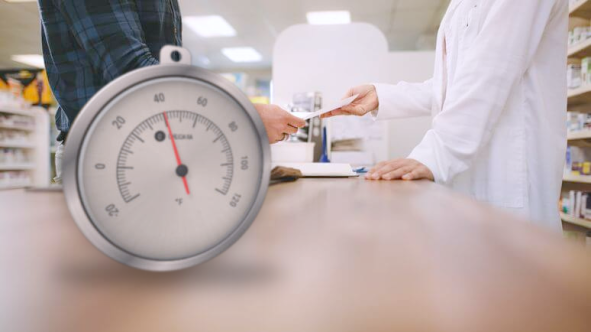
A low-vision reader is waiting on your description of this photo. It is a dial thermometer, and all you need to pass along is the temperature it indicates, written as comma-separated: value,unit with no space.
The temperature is 40,°F
